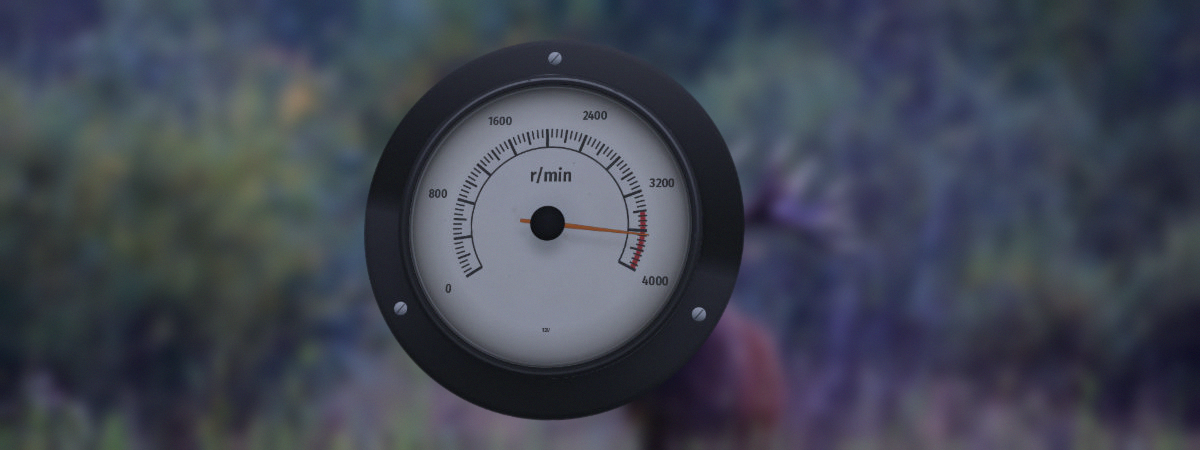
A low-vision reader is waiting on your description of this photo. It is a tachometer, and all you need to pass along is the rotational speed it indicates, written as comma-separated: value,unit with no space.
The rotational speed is 3650,rpm
